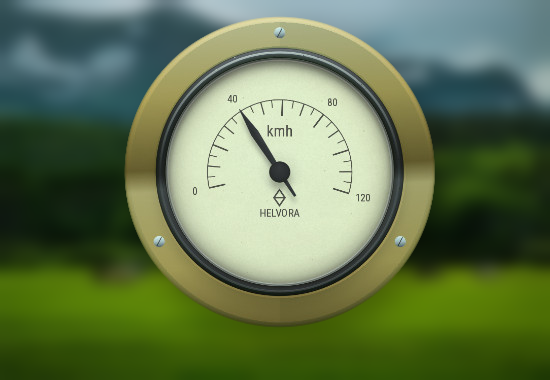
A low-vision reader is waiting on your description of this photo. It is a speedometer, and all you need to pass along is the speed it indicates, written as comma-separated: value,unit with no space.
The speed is 40,km/h
